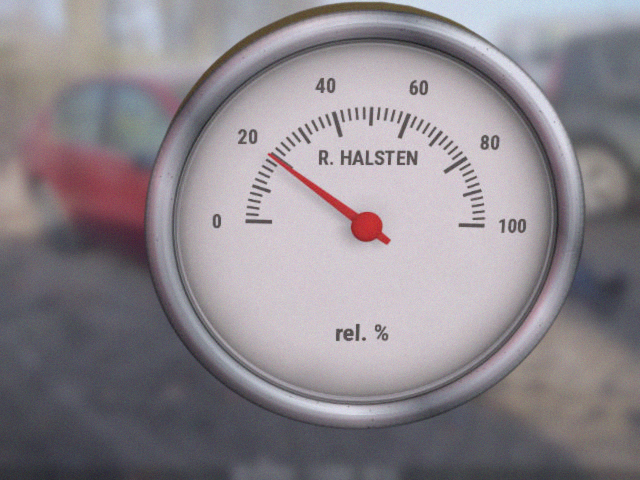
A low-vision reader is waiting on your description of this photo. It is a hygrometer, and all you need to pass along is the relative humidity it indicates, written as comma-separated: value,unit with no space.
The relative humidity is 20,%
